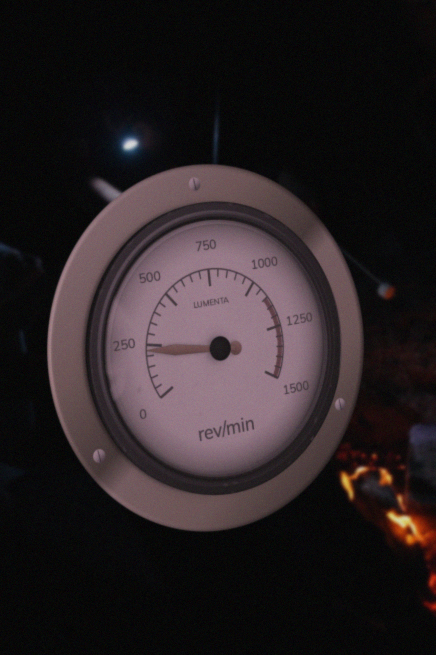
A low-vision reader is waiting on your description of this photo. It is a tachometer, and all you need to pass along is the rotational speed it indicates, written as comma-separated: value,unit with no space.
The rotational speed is 225,rpm
